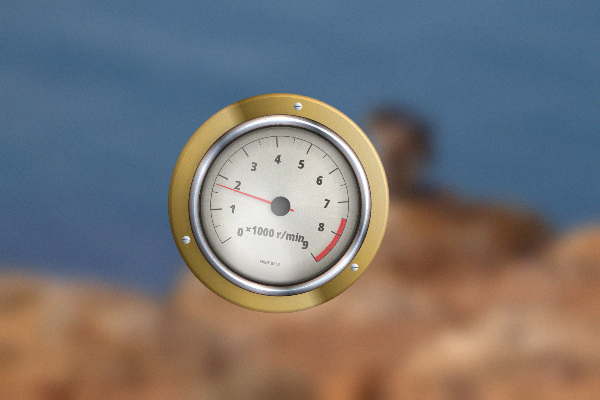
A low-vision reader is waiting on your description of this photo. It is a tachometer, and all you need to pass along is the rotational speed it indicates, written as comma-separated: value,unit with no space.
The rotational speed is 1750,rpm
